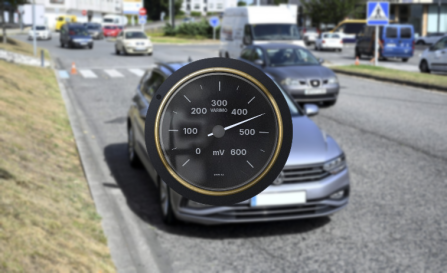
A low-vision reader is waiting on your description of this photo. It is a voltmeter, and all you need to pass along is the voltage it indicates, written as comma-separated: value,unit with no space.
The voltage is 450,mV
